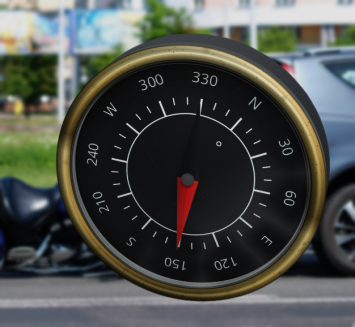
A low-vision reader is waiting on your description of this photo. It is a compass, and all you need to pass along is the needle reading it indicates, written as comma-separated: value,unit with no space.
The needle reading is 150,°
